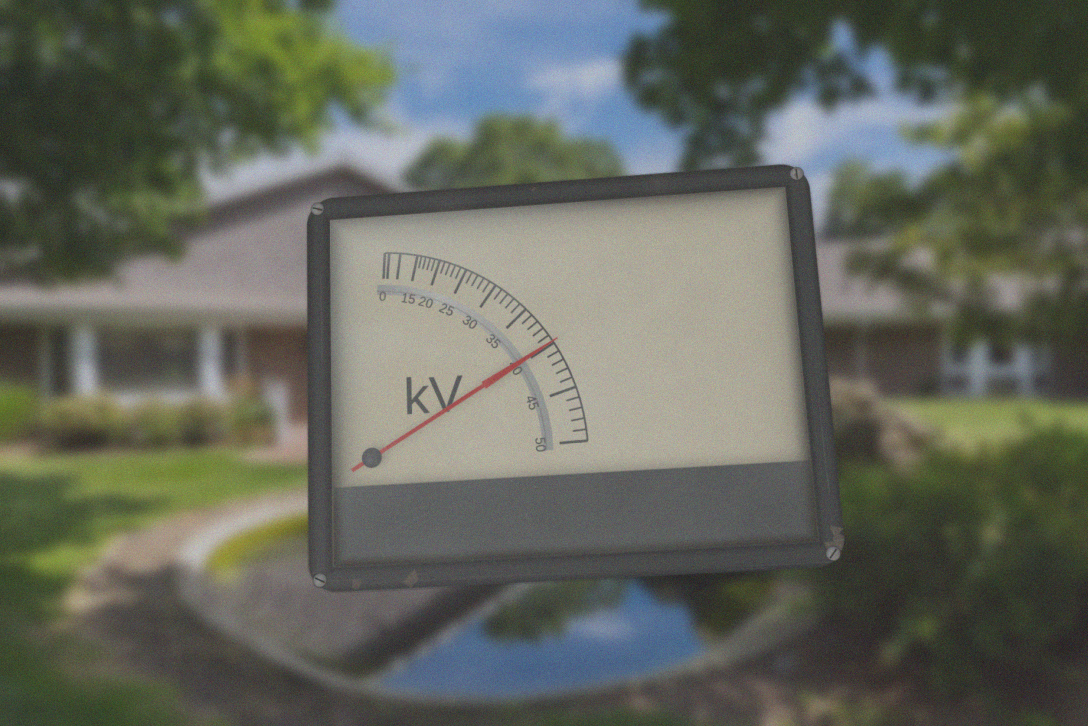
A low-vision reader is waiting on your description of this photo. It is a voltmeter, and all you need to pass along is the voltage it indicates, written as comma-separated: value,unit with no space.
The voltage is 40,kV
